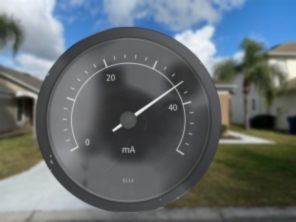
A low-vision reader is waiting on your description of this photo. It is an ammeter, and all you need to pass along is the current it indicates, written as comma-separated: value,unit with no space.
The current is 36,mA
